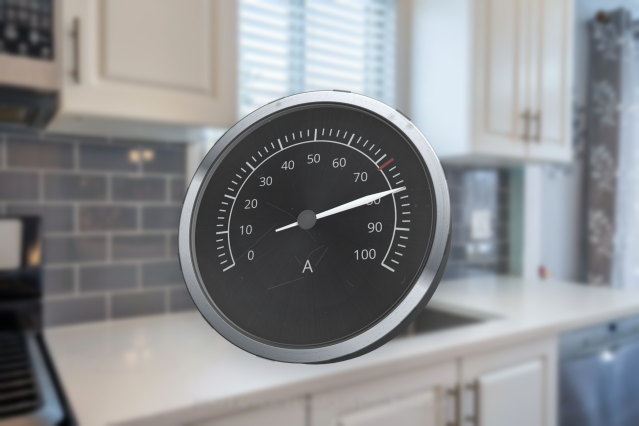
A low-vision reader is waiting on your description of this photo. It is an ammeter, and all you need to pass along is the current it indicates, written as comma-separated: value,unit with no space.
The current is 80,A
